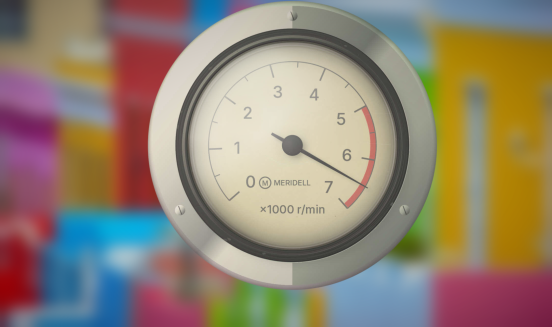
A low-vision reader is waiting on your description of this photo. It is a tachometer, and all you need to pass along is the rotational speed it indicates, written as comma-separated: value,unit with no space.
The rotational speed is 6500,rpm
